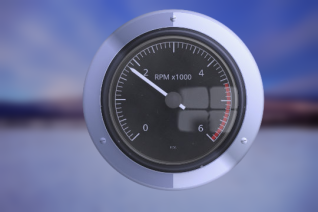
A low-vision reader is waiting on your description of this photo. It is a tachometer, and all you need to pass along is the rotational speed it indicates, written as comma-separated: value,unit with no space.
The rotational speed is 1800,rpm
